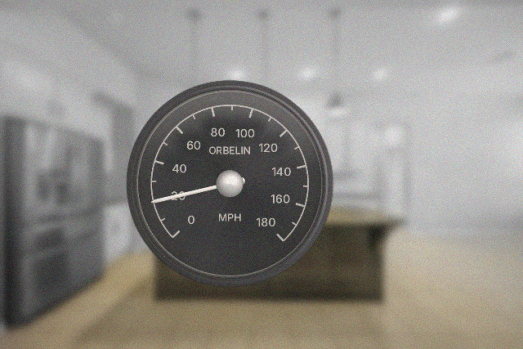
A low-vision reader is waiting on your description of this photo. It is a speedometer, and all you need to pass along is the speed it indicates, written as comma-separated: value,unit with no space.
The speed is 20,mph
